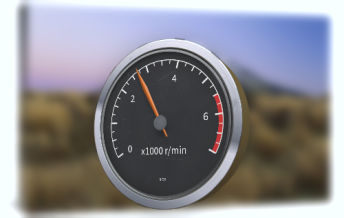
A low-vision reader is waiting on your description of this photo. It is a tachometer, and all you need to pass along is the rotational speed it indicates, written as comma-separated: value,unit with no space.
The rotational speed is 2750,rpm
